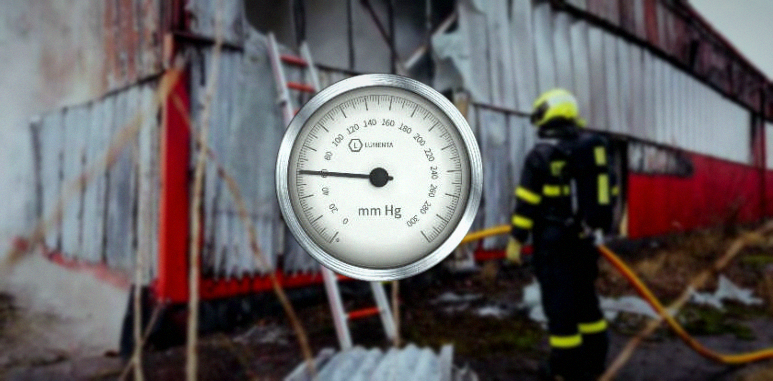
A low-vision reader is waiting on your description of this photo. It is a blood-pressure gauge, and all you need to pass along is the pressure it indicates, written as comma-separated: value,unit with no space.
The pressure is 60,mmHg
